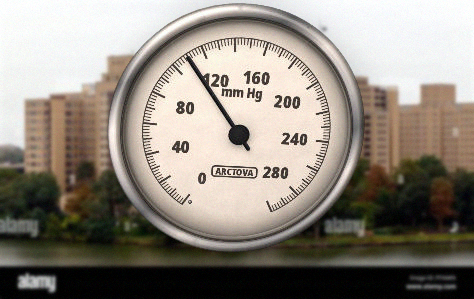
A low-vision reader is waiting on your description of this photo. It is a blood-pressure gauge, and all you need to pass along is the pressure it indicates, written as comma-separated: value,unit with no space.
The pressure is 110,mmHg
